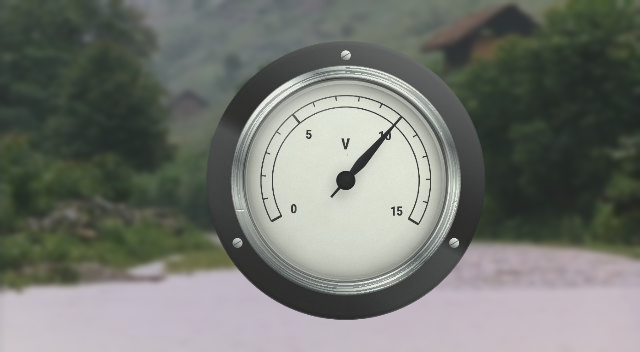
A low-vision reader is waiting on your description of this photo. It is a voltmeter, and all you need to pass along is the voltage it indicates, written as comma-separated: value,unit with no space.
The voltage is 10,V
